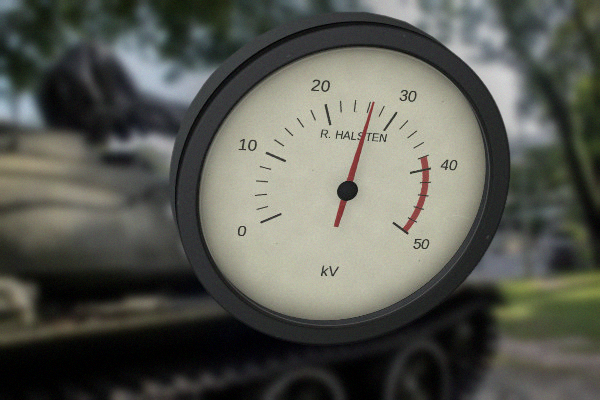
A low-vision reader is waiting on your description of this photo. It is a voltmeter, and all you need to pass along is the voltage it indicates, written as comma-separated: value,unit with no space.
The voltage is 26,kV
